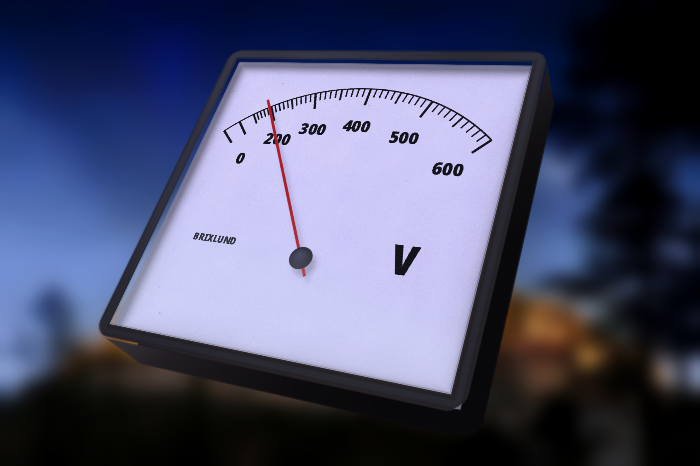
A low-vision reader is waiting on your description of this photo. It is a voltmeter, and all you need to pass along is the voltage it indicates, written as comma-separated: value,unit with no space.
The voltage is 200,V
